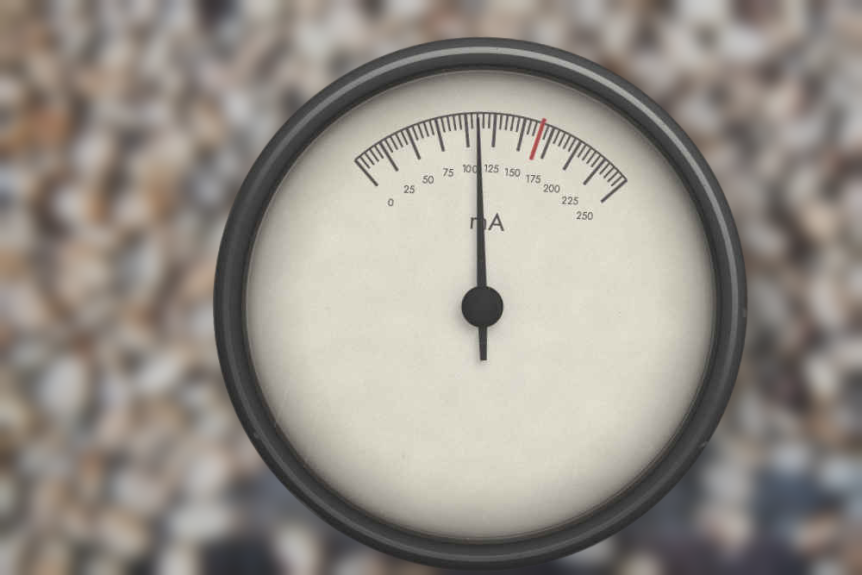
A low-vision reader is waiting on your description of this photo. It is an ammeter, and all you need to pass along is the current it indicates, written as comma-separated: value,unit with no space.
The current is 110,mA
